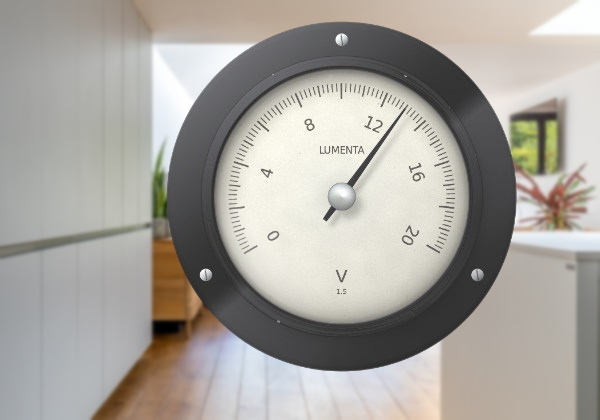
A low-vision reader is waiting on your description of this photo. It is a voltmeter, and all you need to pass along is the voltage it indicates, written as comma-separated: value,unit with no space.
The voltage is 13,V
